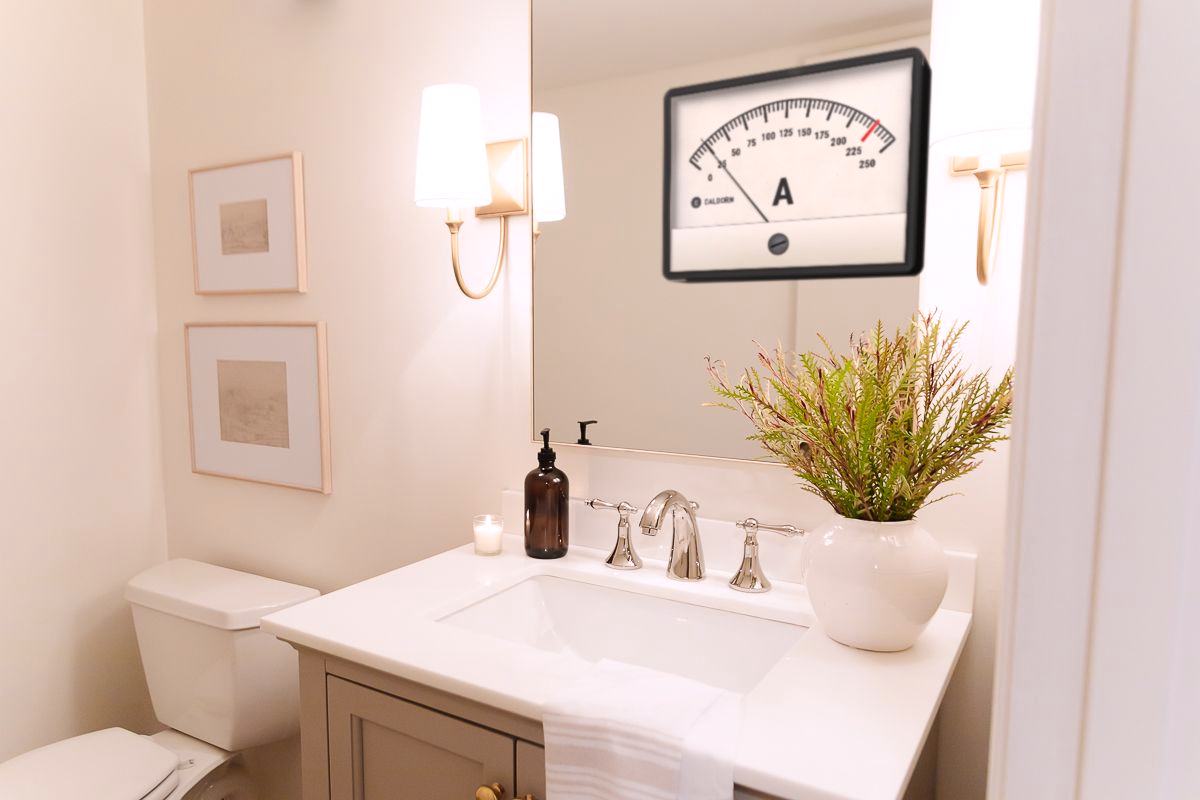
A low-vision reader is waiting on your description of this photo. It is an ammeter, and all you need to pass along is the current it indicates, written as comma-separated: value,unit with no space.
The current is 25,A
